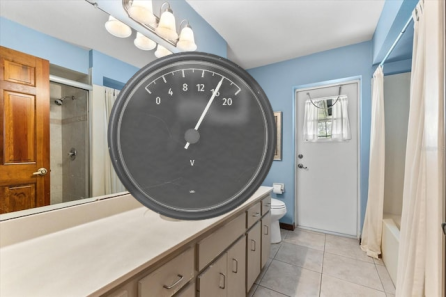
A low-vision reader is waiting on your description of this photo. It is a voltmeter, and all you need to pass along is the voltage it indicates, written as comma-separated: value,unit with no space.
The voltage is 16,V
